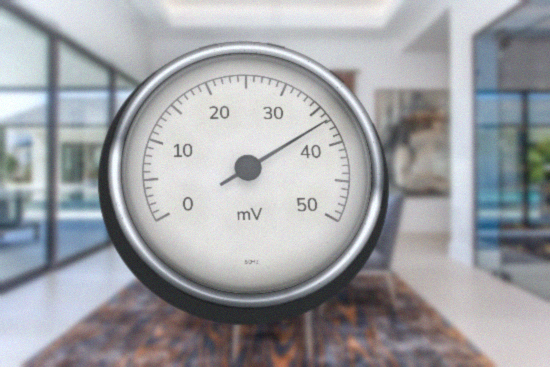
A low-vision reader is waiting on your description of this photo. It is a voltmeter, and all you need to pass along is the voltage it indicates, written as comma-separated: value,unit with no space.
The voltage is 37,mV
